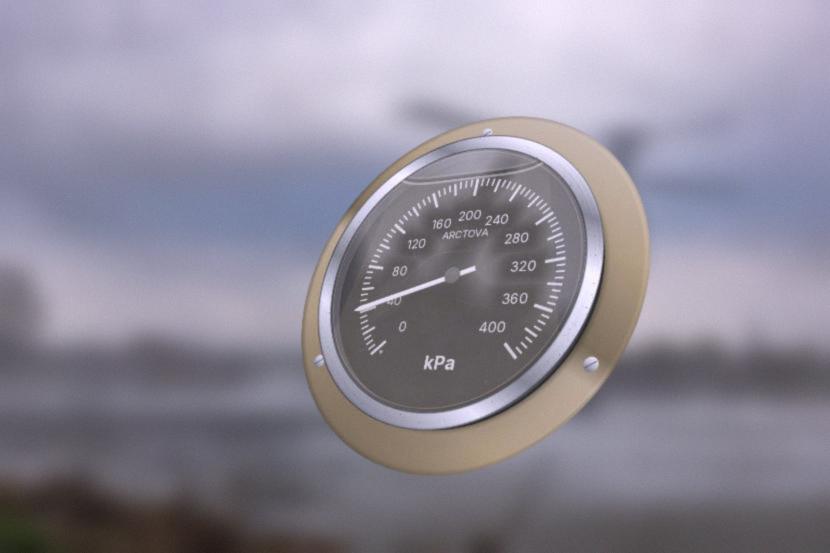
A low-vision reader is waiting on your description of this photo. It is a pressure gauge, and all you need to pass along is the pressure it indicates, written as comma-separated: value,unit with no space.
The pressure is 40,kPa
